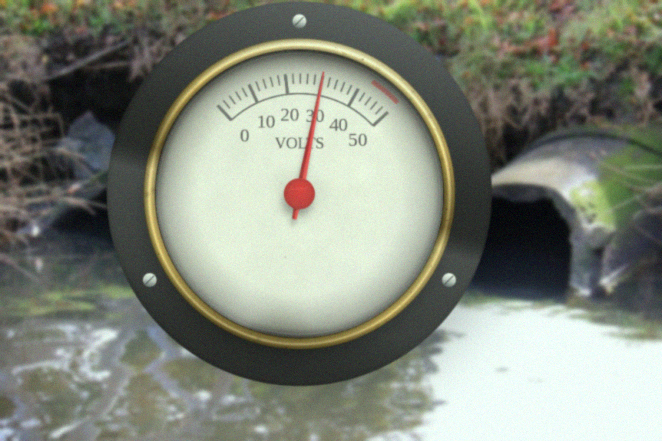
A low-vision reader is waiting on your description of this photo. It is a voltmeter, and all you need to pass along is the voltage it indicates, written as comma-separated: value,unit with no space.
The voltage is 30,V
